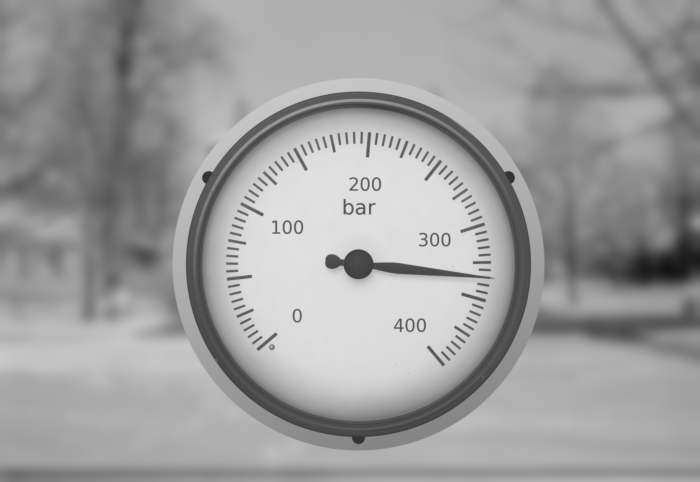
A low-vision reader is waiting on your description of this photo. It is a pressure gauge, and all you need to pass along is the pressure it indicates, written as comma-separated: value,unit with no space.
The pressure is 335,bar
